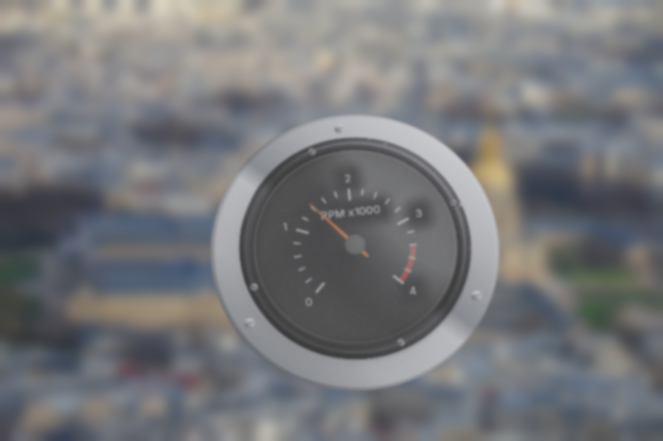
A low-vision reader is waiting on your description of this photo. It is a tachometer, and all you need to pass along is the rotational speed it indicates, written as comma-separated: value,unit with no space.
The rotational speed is 1400,rpm
